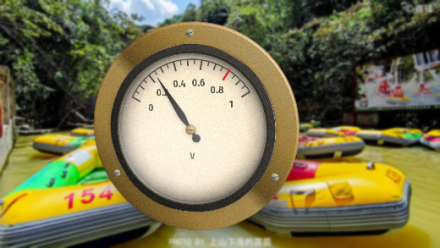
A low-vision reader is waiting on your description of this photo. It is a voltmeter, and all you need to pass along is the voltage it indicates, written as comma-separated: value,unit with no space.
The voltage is 0.25,V
